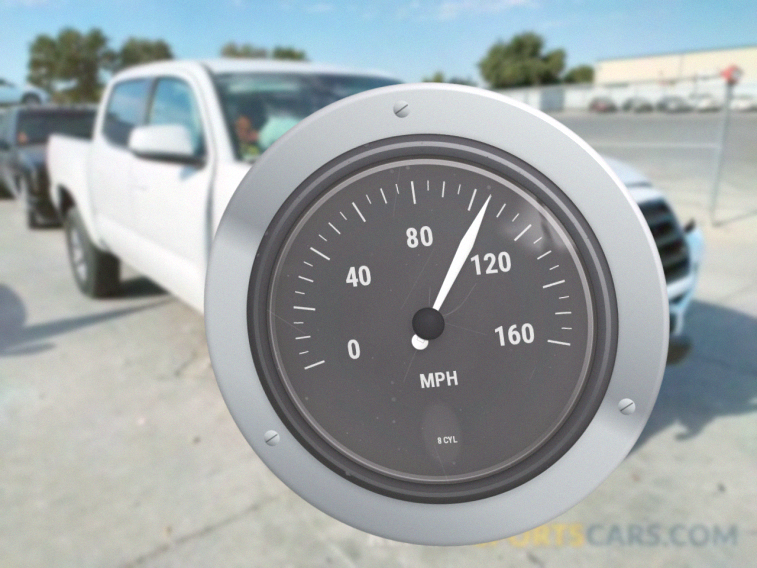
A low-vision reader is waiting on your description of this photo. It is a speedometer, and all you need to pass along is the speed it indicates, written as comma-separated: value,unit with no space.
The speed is 105,mph
